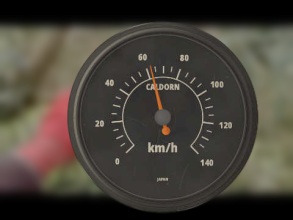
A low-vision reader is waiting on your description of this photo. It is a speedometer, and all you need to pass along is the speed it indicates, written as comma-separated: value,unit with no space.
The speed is 62.5,km/h
